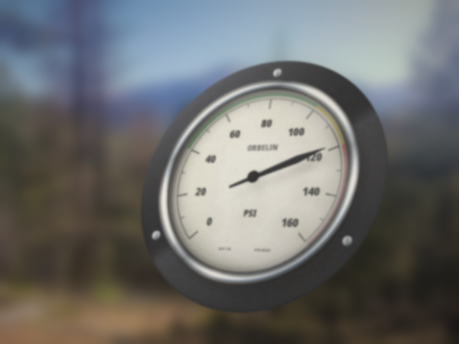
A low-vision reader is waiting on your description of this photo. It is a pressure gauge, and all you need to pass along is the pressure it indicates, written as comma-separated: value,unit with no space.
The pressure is 120,psi
